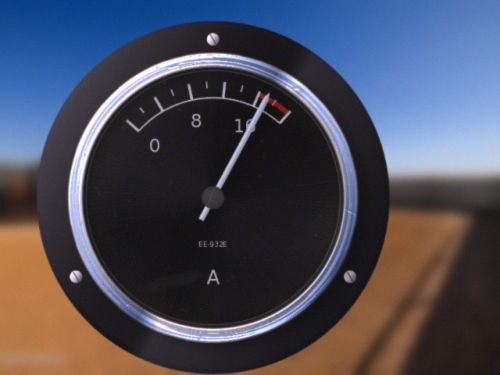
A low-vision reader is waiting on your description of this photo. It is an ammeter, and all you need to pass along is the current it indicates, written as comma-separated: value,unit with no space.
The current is 17,A
